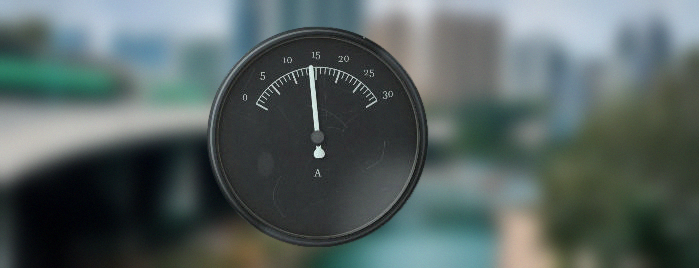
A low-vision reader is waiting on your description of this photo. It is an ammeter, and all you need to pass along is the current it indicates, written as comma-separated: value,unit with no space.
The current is 14,A
